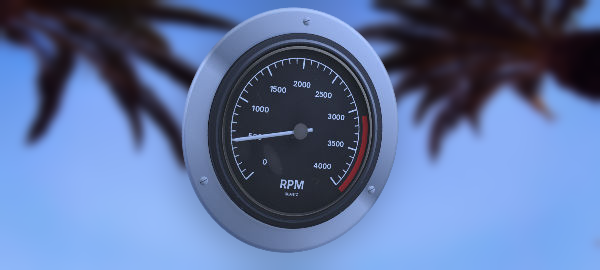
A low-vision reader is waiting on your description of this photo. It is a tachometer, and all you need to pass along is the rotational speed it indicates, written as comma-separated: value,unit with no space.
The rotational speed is 500,rpm
